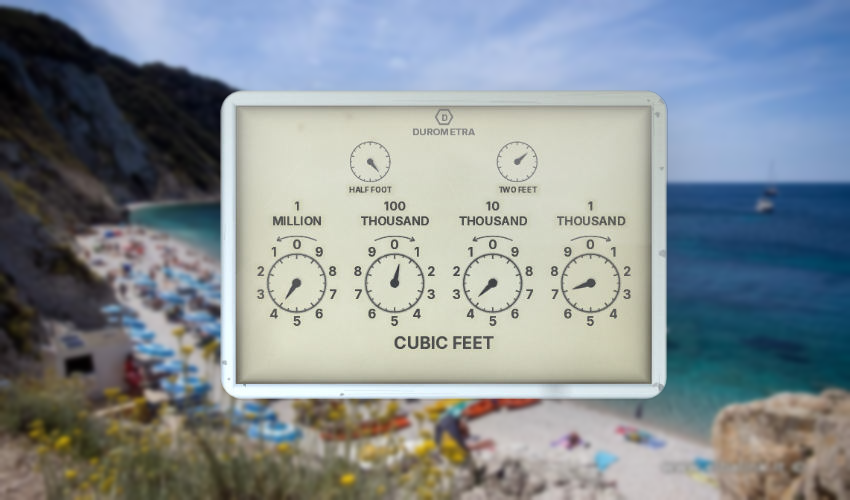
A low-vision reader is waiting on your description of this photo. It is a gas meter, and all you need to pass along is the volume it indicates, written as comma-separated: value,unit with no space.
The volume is 403700,ft³
